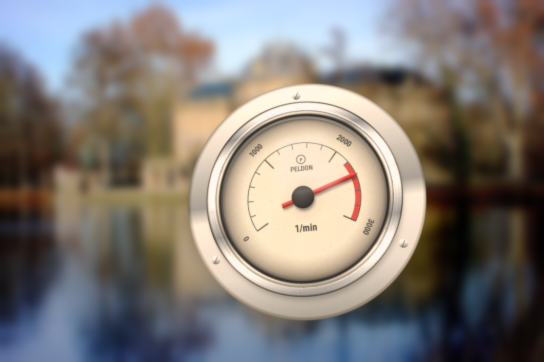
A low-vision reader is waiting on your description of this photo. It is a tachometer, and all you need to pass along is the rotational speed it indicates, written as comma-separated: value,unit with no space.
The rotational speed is 2400,rpm
